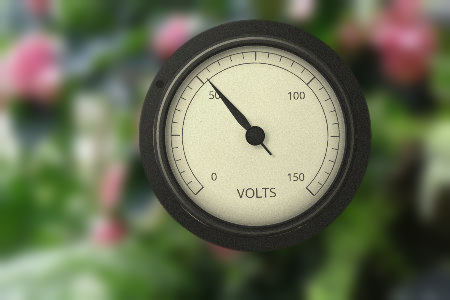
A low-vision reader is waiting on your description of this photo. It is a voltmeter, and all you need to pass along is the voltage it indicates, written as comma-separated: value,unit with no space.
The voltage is 52.5,V
